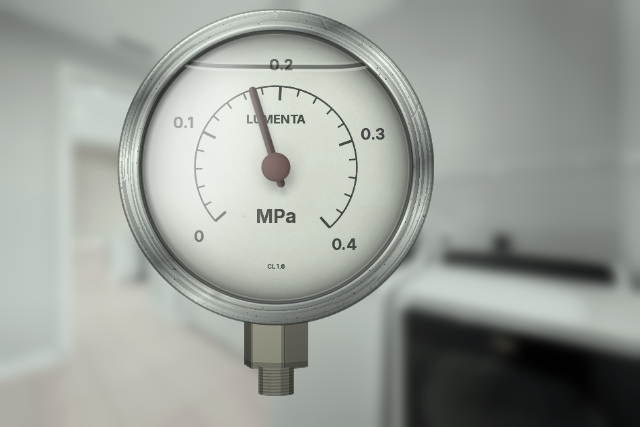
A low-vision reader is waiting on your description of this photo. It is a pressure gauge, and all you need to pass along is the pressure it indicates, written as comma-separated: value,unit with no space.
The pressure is 0.17,MPa
